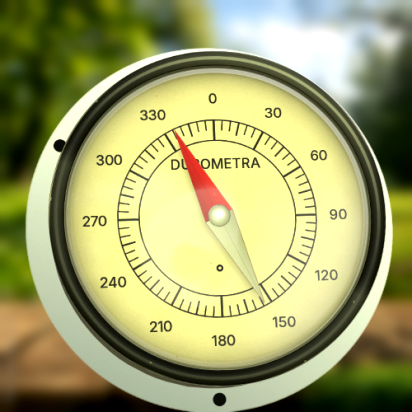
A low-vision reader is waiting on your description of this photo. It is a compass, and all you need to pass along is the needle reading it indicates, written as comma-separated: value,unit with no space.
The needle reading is 335,°
